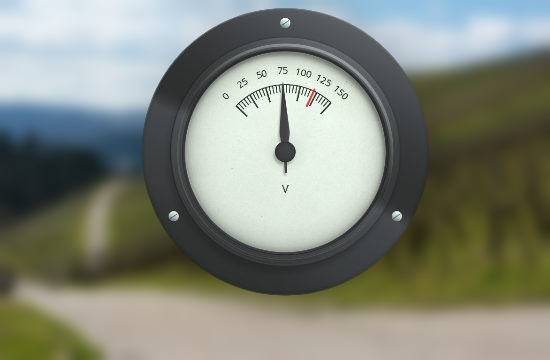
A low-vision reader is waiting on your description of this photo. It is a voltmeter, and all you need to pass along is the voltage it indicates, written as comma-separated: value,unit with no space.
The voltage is 75,V
